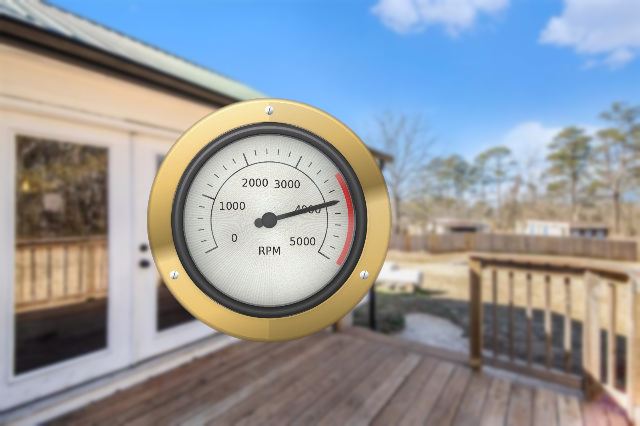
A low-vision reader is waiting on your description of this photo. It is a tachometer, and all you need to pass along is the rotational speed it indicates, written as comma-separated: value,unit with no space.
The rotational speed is 4000,rpm
